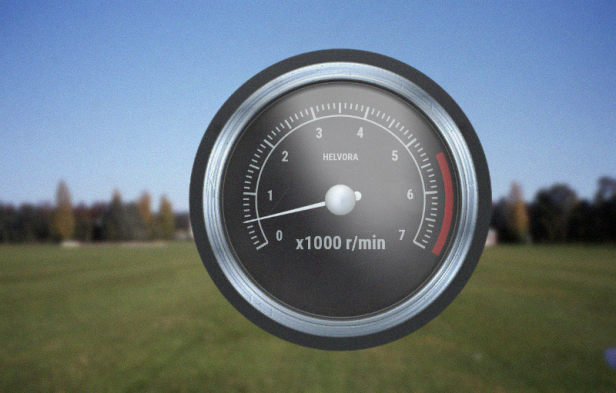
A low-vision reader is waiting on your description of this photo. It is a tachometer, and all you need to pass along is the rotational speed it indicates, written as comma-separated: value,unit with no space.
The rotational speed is 500,rpm
